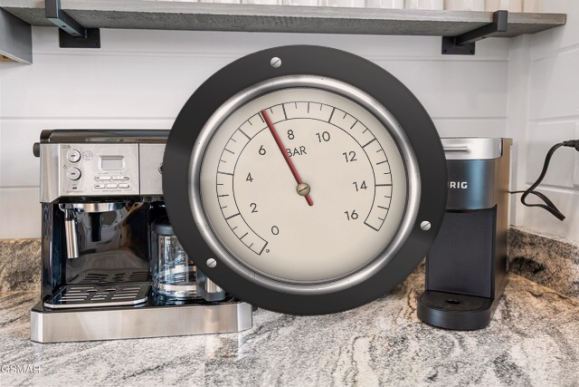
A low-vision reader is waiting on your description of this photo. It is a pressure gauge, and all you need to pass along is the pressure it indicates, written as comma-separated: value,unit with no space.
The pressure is 7.25,bar
